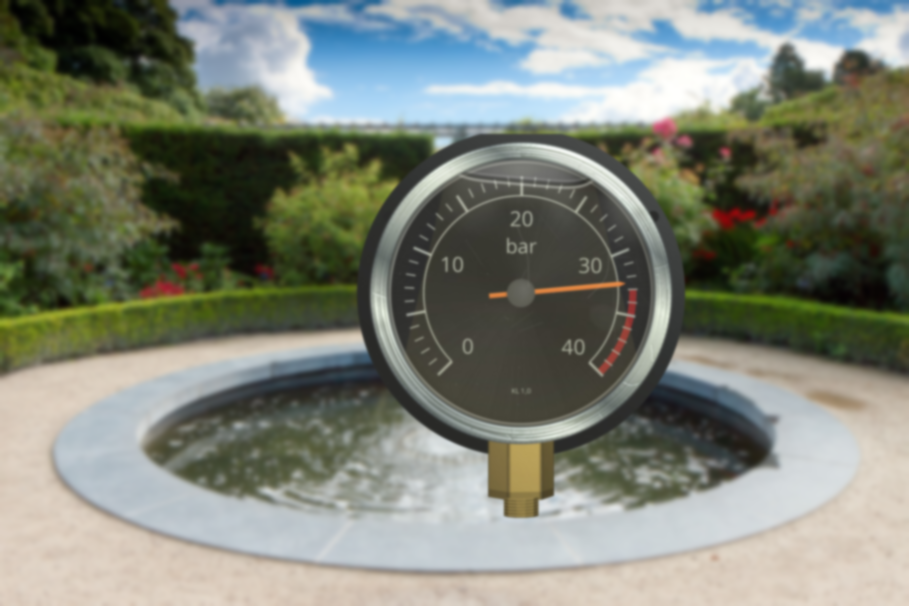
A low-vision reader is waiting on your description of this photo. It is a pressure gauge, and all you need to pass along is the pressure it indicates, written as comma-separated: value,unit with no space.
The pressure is 32.5,bar
